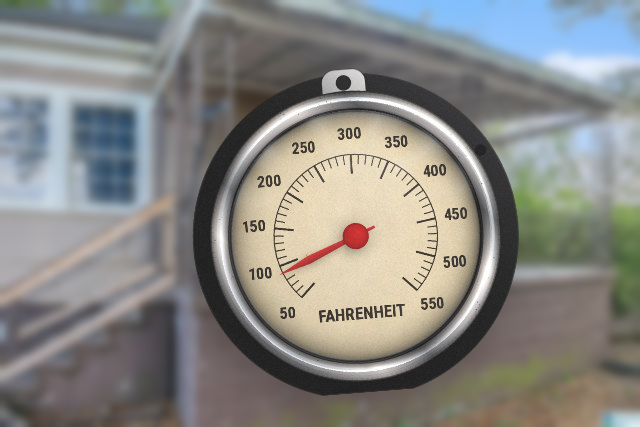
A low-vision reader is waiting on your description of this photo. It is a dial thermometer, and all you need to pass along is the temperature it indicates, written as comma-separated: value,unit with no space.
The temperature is 90,°F
